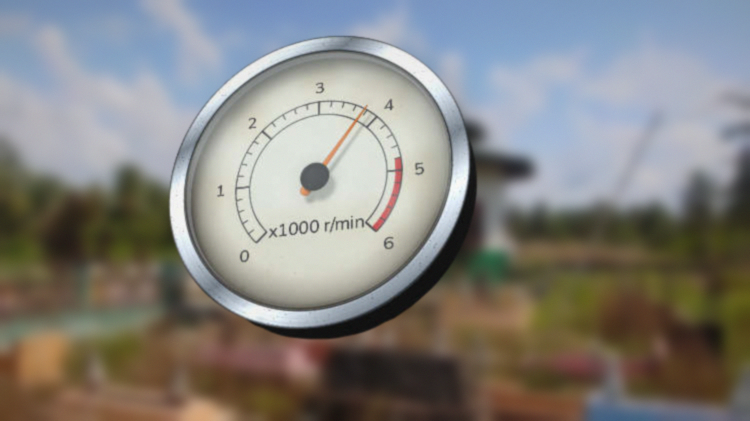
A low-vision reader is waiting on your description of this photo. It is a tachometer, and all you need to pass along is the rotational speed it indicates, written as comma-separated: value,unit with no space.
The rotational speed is 3800,rpm
